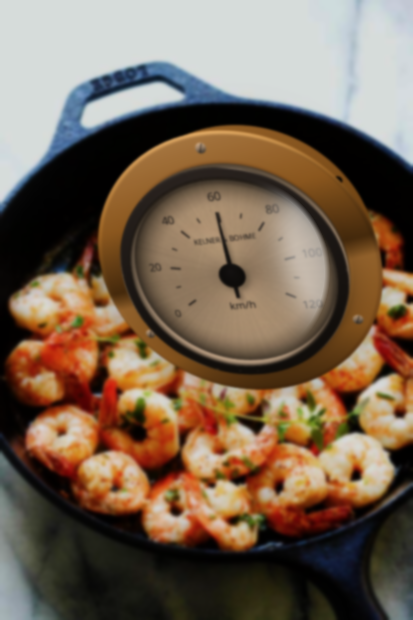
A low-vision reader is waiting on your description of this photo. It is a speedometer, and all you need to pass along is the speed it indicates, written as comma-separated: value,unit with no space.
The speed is 60,km/h
